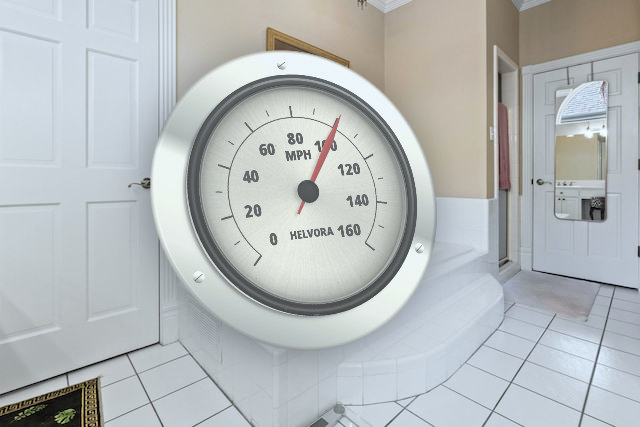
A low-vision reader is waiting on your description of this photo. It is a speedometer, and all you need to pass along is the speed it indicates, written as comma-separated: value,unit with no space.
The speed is 100,mph
